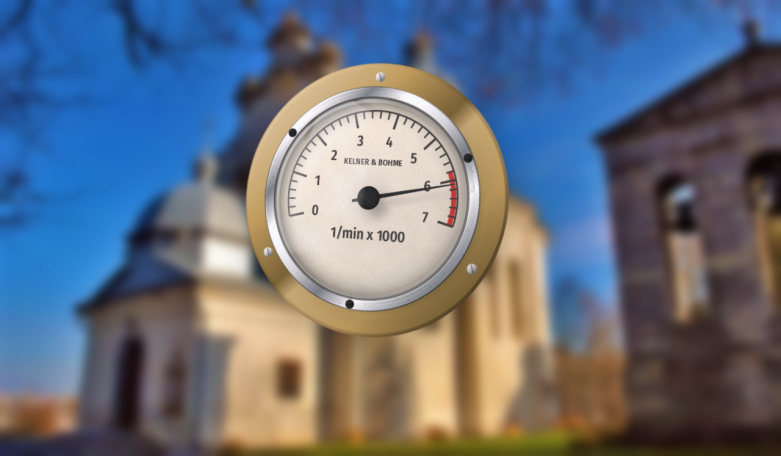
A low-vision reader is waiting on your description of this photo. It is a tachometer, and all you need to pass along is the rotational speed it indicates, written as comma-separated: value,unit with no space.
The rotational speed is 6100,rpm
